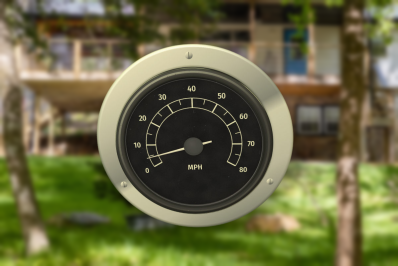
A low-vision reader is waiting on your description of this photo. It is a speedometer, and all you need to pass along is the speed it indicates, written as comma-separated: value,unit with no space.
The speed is 5,mph
